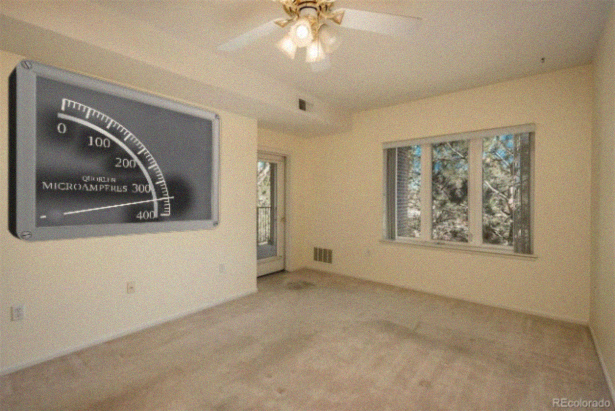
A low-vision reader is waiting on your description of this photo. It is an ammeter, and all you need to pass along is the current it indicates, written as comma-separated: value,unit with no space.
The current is 350,µA
